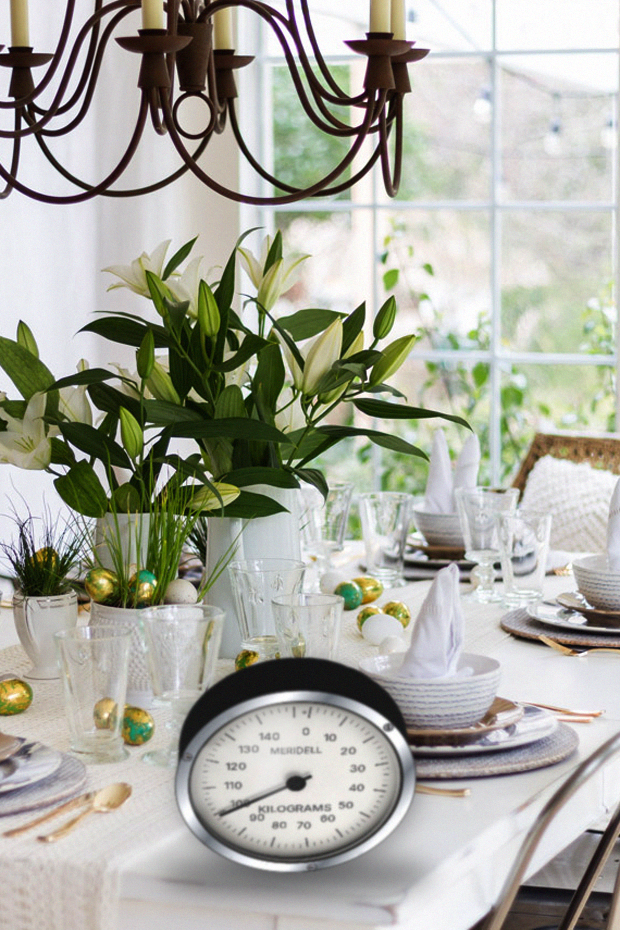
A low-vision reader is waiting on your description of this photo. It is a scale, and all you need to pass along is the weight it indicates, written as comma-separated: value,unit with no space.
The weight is 100,kg
